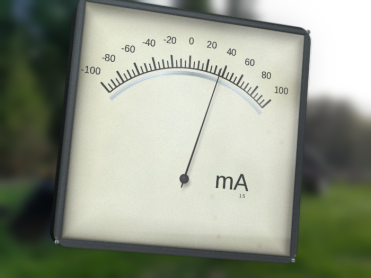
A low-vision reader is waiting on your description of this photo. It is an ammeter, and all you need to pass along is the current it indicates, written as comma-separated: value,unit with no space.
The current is 35,mA
